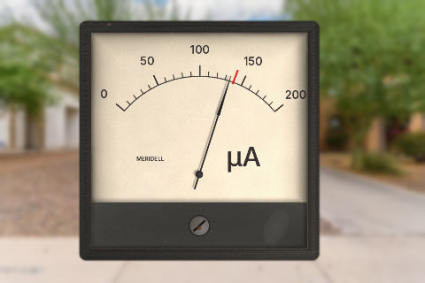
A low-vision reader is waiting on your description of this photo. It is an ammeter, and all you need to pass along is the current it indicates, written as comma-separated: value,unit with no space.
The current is 135,µA
